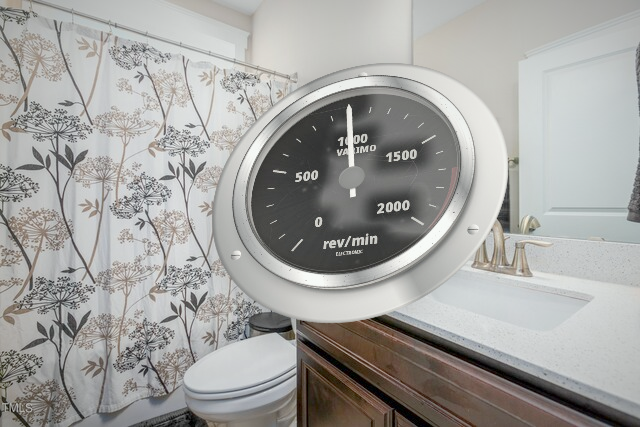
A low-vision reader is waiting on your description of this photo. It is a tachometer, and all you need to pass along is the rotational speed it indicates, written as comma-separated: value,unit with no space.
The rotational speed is 1000,rpm
